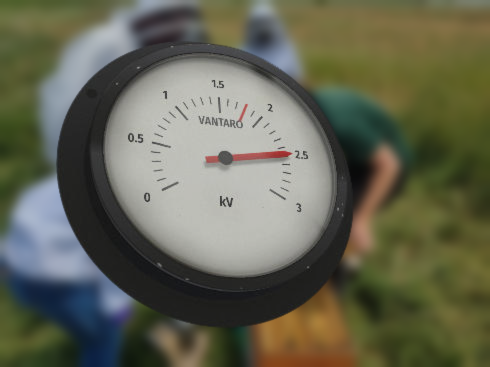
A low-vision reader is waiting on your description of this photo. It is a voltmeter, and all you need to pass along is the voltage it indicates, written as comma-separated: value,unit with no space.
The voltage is 2.5,kV
